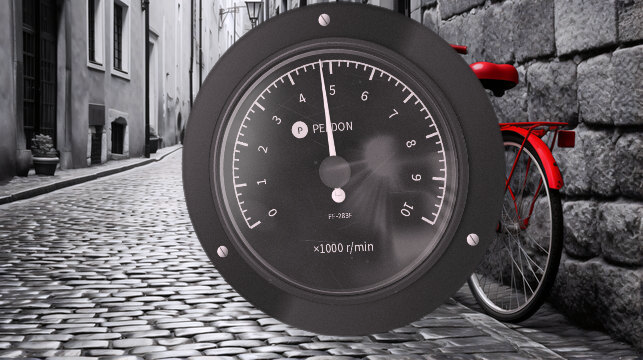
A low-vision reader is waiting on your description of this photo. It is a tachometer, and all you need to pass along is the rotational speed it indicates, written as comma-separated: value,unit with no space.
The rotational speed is 4800,rpm
